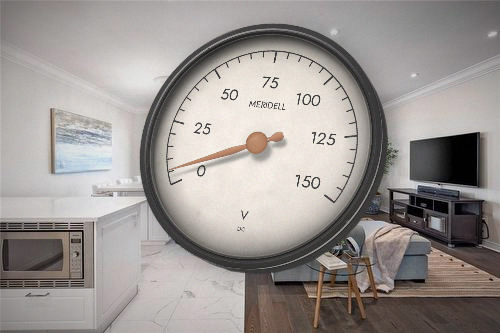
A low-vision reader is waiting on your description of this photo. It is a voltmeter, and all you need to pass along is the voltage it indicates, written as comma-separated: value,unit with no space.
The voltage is 5,V
